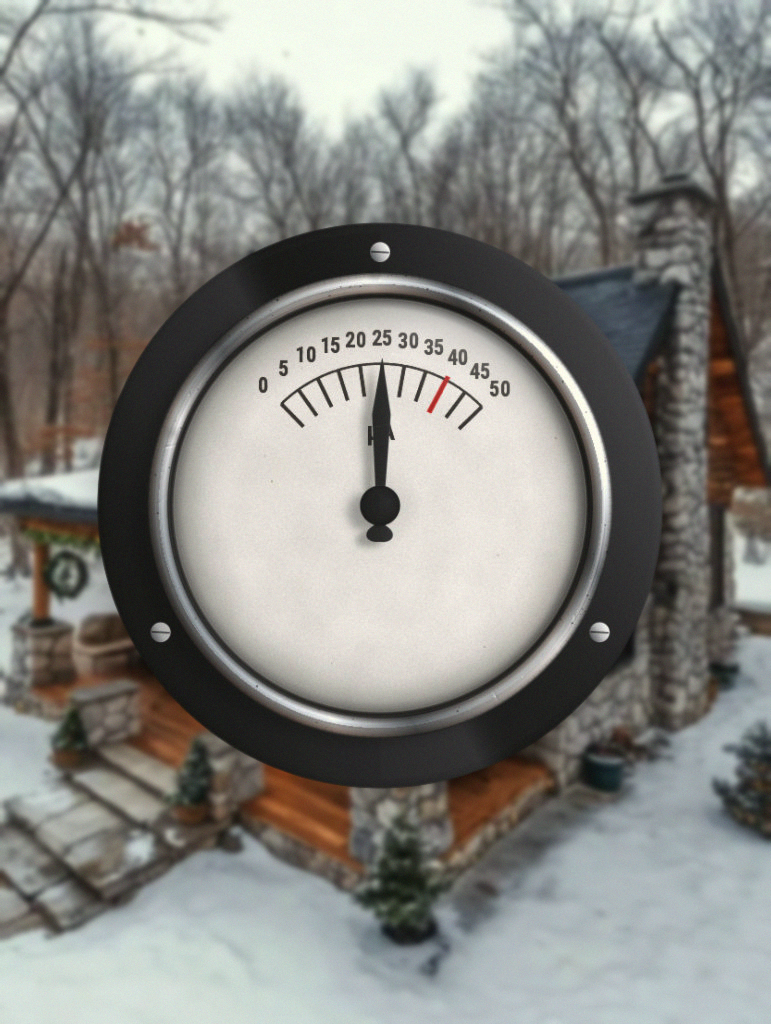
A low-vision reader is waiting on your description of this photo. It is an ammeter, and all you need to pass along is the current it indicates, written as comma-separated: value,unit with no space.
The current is 25,µA
